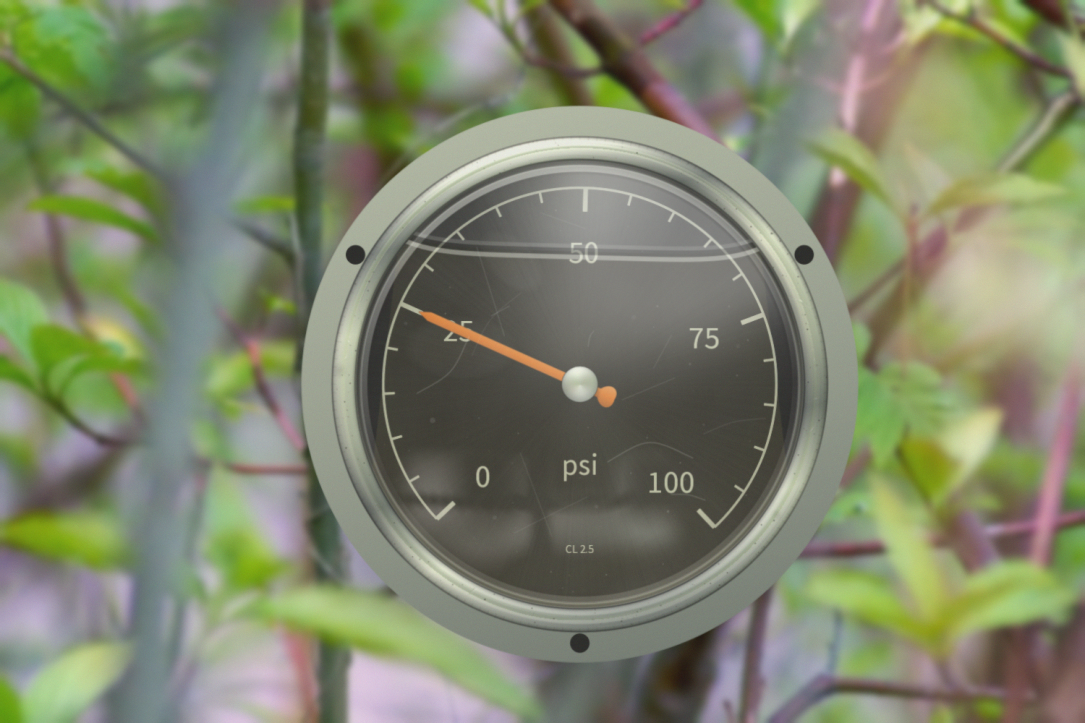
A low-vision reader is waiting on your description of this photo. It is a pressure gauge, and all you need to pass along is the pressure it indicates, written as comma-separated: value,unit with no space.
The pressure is 25,psi
